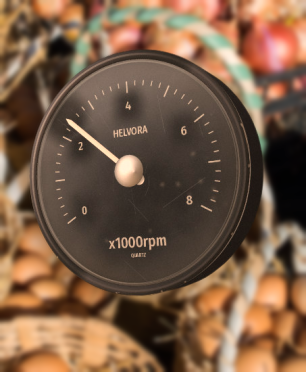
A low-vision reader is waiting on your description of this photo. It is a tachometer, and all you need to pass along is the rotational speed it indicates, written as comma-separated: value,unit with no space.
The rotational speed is 2400,rpm
